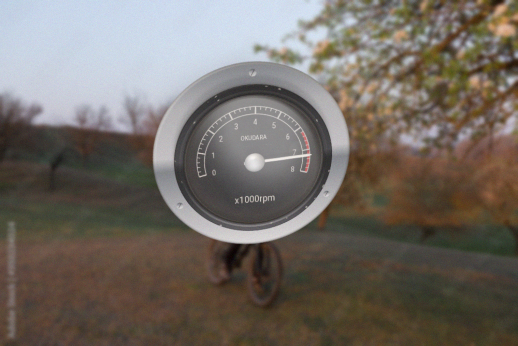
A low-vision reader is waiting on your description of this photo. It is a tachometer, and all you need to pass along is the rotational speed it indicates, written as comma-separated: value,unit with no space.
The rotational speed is 7200,rpm
